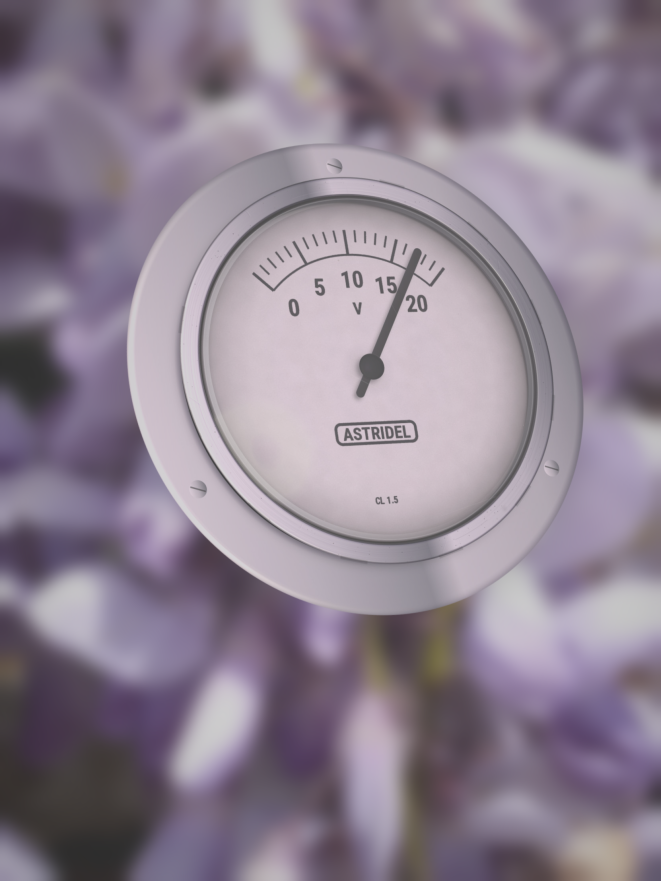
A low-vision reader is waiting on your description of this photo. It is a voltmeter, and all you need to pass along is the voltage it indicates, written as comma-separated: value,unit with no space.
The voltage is 17,V
